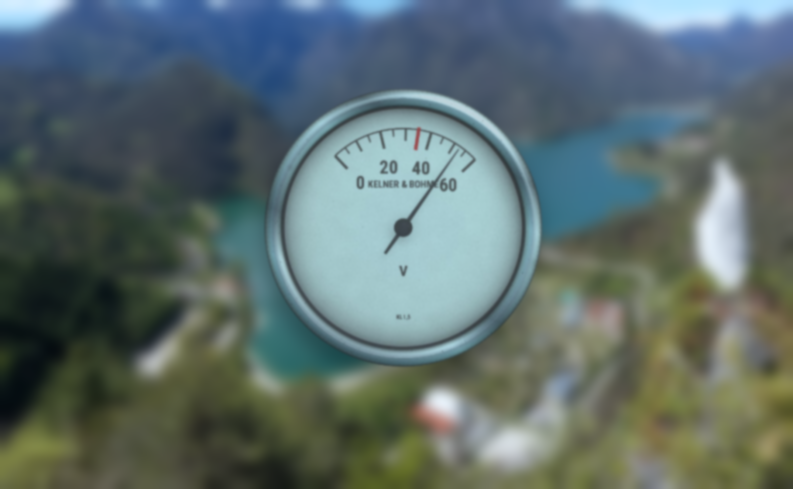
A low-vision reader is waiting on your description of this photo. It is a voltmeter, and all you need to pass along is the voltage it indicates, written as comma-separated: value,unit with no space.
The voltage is 52.5,V
